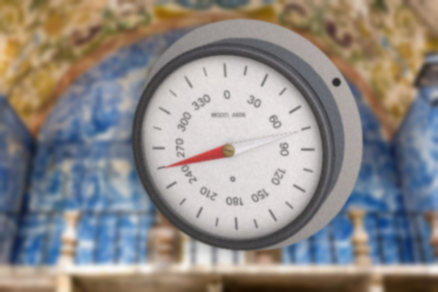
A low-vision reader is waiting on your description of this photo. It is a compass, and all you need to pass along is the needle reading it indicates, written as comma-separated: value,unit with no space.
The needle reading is 255,°
